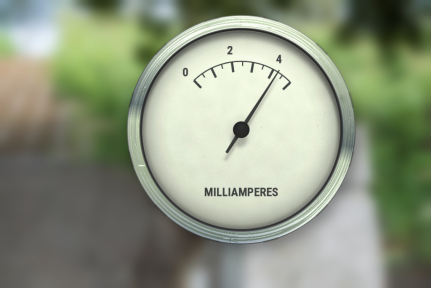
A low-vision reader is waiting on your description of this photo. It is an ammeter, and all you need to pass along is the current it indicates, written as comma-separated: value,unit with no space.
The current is 4.25,mA
